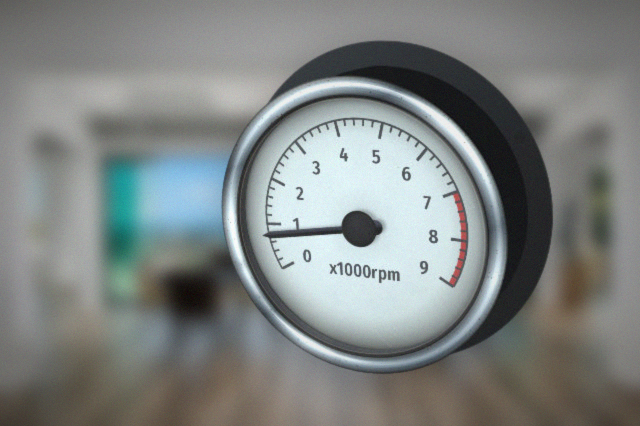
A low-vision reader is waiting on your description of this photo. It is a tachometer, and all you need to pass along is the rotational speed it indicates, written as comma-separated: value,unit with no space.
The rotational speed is 800,rpm
